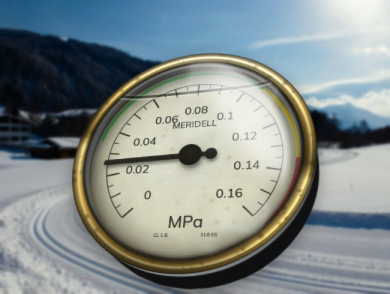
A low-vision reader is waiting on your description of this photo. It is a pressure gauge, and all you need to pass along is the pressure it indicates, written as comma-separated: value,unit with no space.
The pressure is 0.025,MPa
